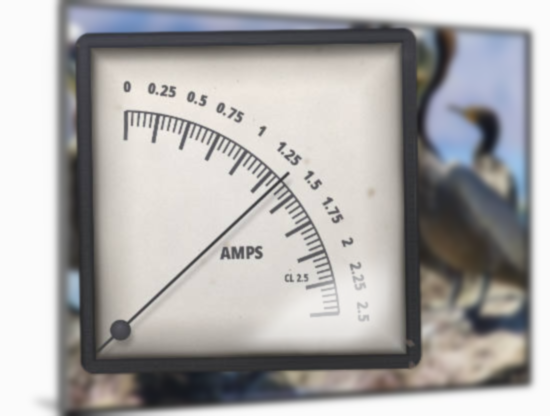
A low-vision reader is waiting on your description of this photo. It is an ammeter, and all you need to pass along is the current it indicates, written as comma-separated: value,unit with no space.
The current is 1.35,A
